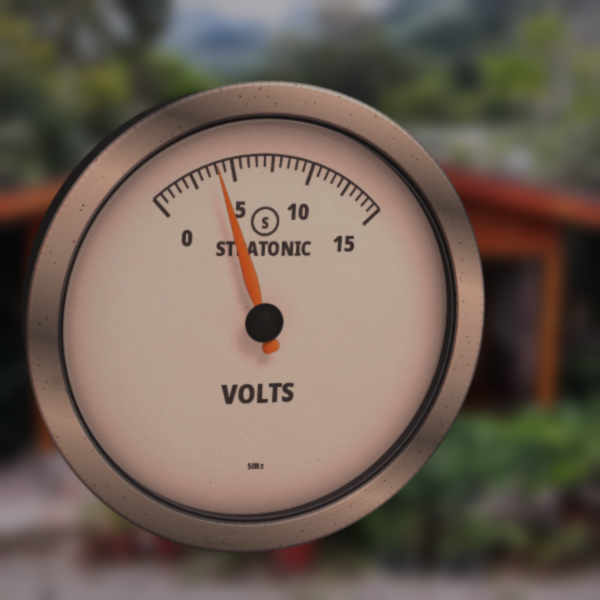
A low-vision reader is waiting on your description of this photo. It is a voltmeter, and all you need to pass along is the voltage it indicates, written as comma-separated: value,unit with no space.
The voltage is 4,V
